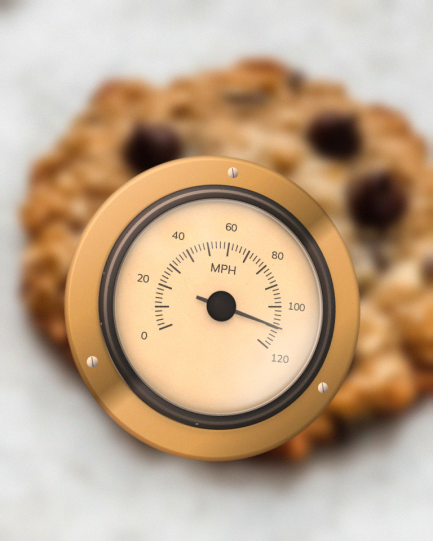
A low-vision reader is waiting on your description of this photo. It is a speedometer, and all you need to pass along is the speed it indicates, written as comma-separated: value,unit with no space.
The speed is 110,mph
